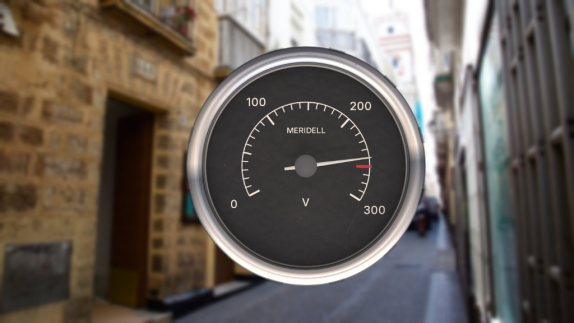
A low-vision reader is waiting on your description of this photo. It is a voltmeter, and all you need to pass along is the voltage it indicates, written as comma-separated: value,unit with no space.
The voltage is 250,V
